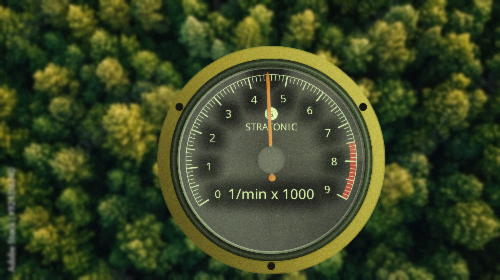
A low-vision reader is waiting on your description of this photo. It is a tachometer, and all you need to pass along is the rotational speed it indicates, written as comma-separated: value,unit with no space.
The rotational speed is 4500,rpm
